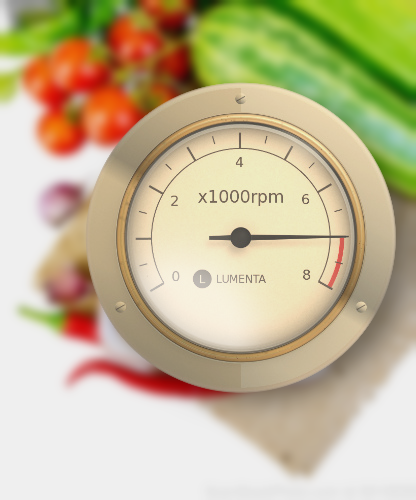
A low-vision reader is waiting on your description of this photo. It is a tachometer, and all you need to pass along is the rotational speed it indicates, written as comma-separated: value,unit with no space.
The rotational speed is 7000,rpm
